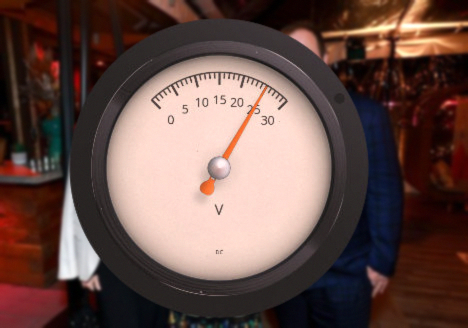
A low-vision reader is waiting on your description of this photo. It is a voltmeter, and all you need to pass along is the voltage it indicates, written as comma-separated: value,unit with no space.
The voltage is 25,V
